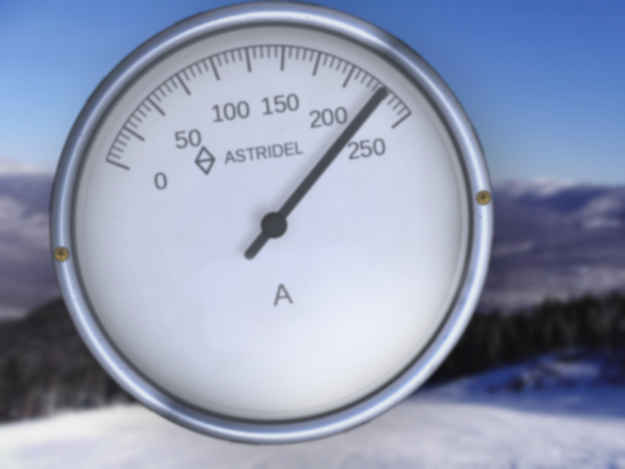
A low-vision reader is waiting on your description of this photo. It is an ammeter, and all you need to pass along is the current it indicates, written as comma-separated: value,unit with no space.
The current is 225,A
